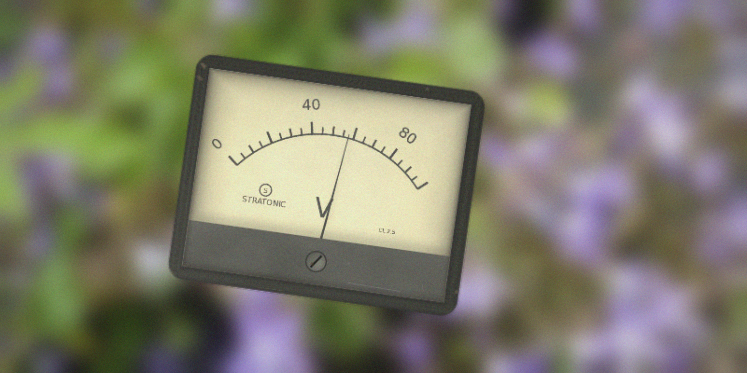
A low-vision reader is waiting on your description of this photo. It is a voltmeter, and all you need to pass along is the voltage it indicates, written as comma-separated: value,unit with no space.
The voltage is 57.5,V
